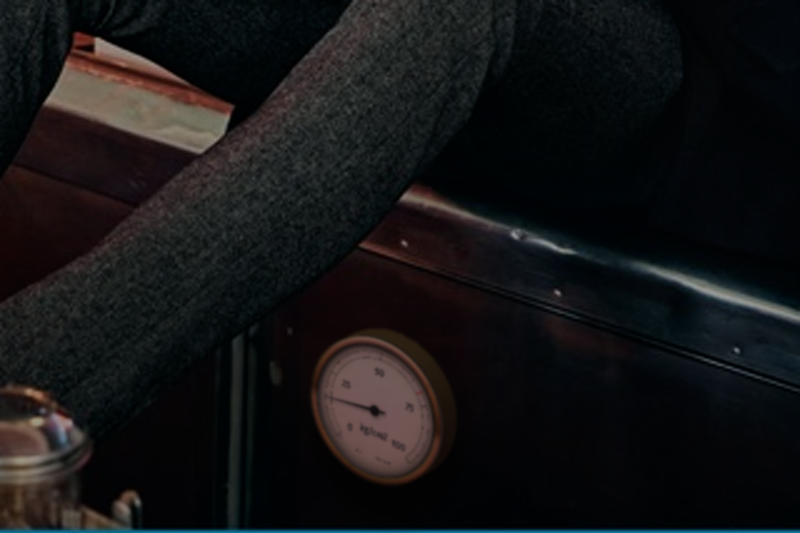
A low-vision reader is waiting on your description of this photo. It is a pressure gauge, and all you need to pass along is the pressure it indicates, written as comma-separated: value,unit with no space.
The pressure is 15,kg/cm²
